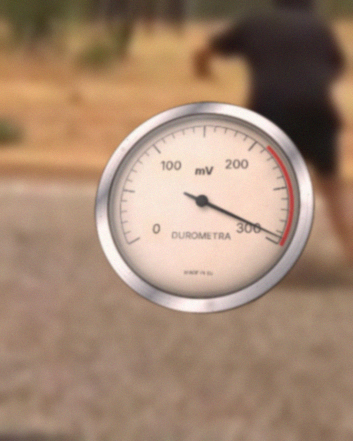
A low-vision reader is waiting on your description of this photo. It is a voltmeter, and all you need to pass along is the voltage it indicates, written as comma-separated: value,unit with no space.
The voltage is 295,mV
